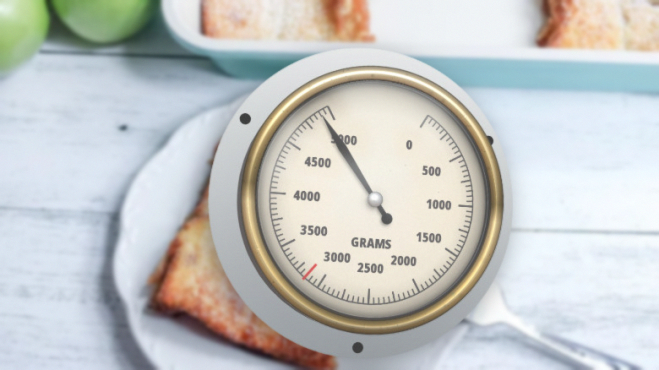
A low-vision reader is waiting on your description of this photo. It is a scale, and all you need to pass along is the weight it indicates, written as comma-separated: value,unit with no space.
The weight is 4900,g
